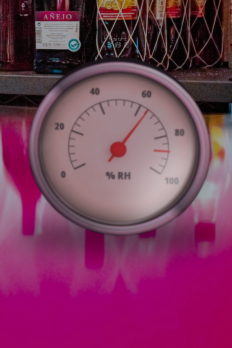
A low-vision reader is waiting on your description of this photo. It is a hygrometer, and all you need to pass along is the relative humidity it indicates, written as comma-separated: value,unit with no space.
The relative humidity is 64,%
